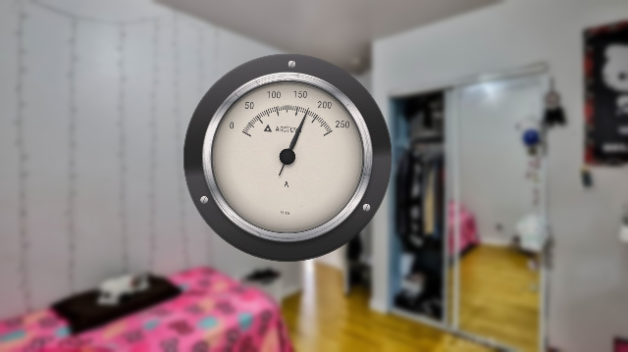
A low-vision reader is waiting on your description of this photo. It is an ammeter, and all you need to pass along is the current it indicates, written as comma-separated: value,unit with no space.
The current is 175,A
